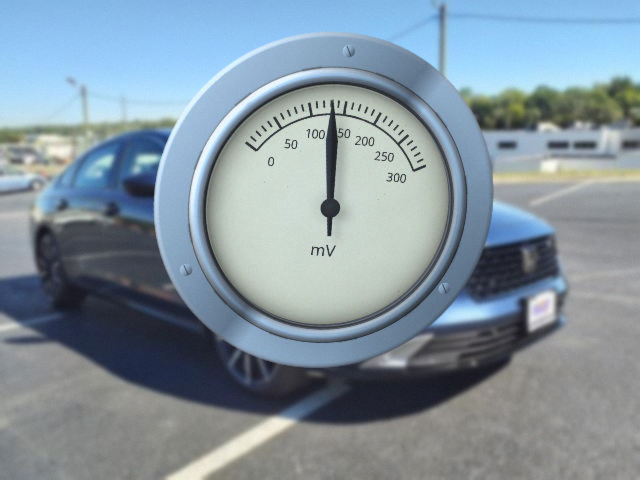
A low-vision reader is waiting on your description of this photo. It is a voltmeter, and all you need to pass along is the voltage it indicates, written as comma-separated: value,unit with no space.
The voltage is 130,mV
